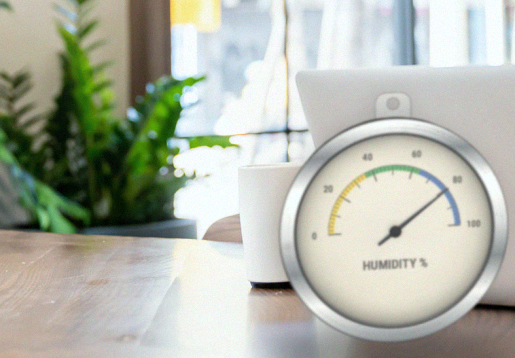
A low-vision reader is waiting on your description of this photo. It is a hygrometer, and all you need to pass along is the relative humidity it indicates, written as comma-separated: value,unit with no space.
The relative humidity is 80,%
